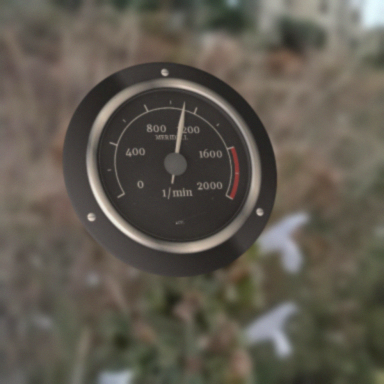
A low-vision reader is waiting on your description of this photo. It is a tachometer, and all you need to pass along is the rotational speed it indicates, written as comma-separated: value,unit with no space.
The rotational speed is 1100,rpm
